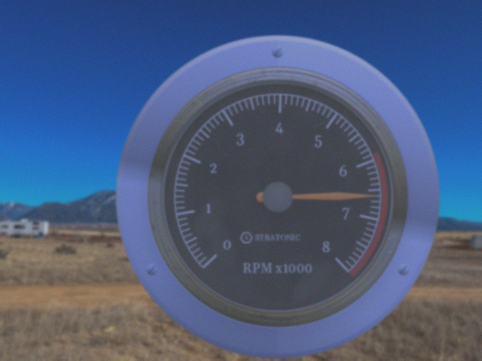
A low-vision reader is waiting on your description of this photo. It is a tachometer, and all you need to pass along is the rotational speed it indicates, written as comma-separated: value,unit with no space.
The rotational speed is 6600,rpm
